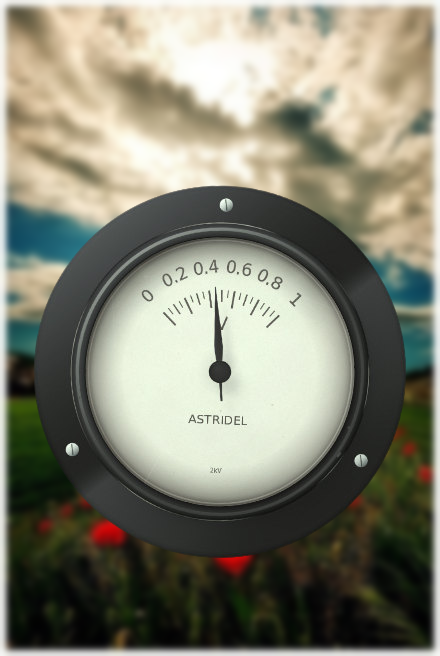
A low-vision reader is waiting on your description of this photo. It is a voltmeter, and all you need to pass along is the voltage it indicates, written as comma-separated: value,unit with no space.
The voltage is 0.45,V
